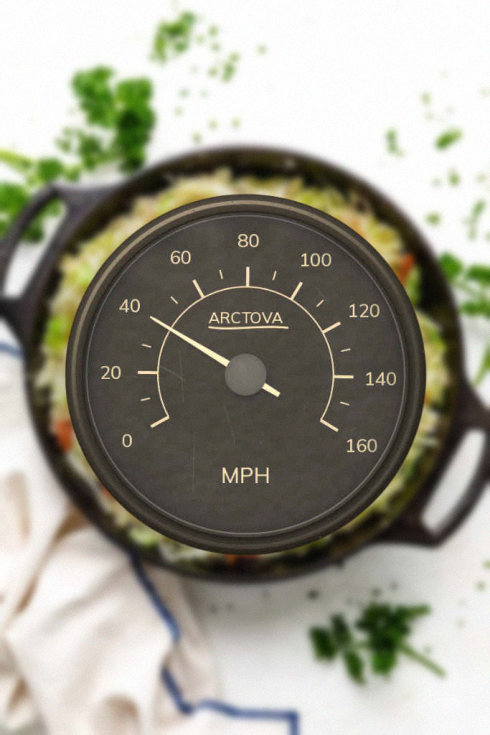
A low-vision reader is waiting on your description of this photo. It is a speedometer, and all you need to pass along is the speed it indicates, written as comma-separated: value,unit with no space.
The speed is 40,mph
